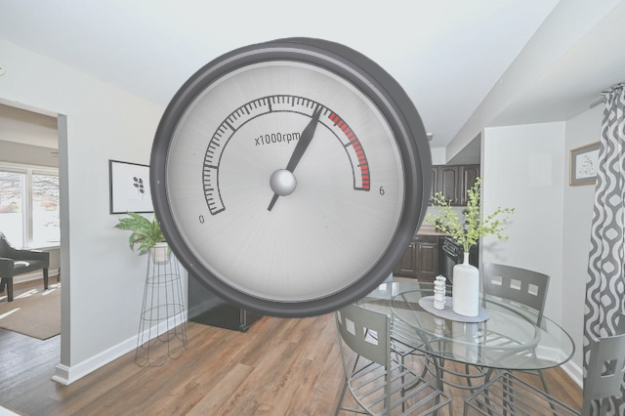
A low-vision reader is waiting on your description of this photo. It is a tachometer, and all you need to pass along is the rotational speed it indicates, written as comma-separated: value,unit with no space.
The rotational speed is 4100,rpm
